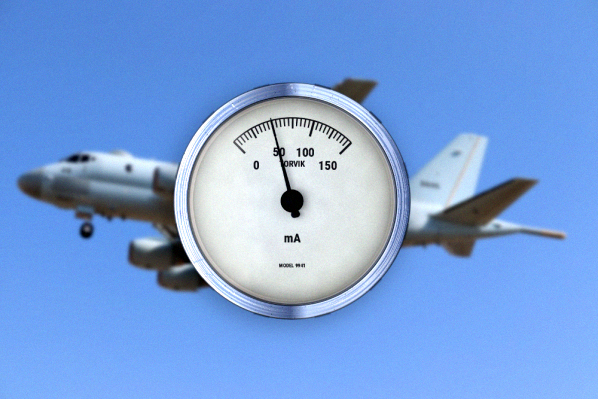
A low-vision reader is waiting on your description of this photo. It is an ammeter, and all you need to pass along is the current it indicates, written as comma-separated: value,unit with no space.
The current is 50,mA
